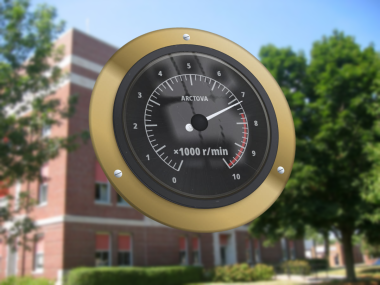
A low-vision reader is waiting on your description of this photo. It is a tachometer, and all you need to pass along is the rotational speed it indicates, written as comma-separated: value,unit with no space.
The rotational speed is 7200,rpm
